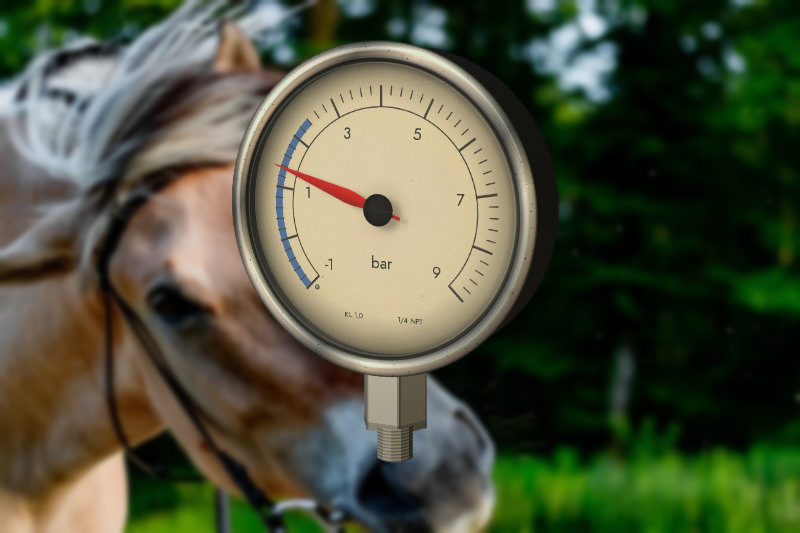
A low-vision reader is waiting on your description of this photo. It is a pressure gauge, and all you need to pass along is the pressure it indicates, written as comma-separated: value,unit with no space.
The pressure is 1.4,bar
